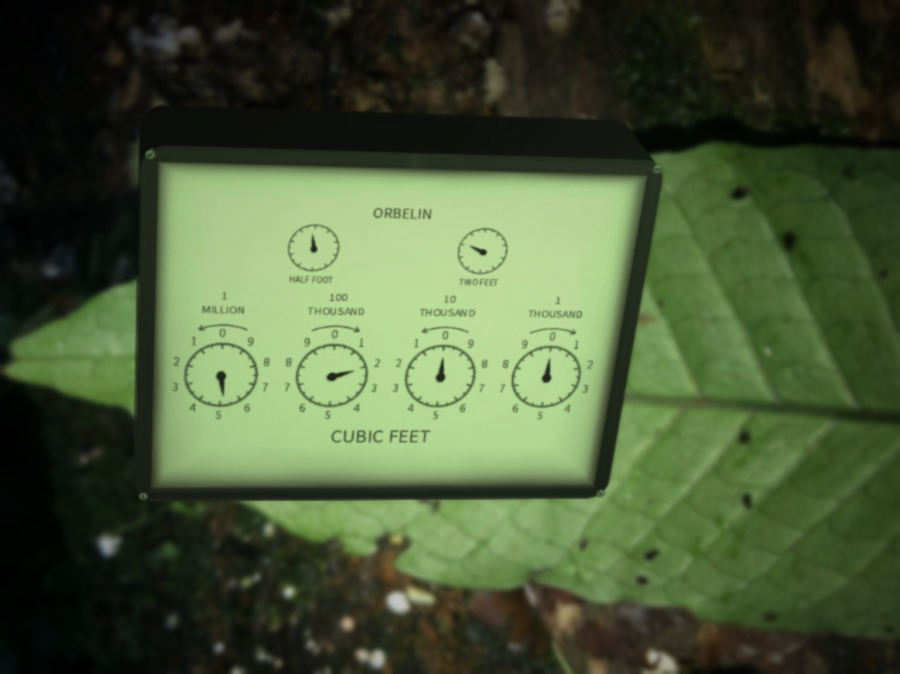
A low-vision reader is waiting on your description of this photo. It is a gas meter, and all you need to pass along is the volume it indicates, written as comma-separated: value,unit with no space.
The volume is 520000,ft³
